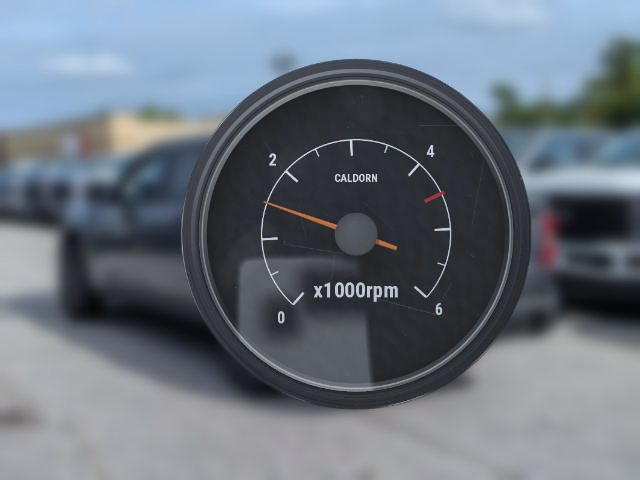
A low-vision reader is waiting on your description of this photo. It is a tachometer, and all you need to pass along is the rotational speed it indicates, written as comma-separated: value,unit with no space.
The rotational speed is 1500,rpm
